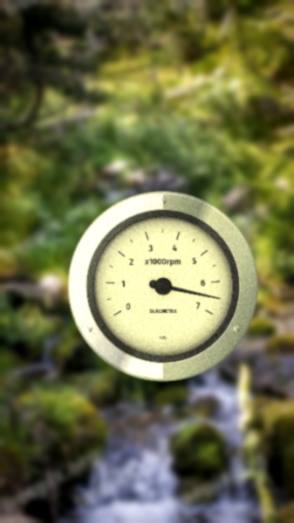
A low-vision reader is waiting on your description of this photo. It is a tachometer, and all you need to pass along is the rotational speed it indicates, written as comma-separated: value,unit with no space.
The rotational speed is 6500,rpm
